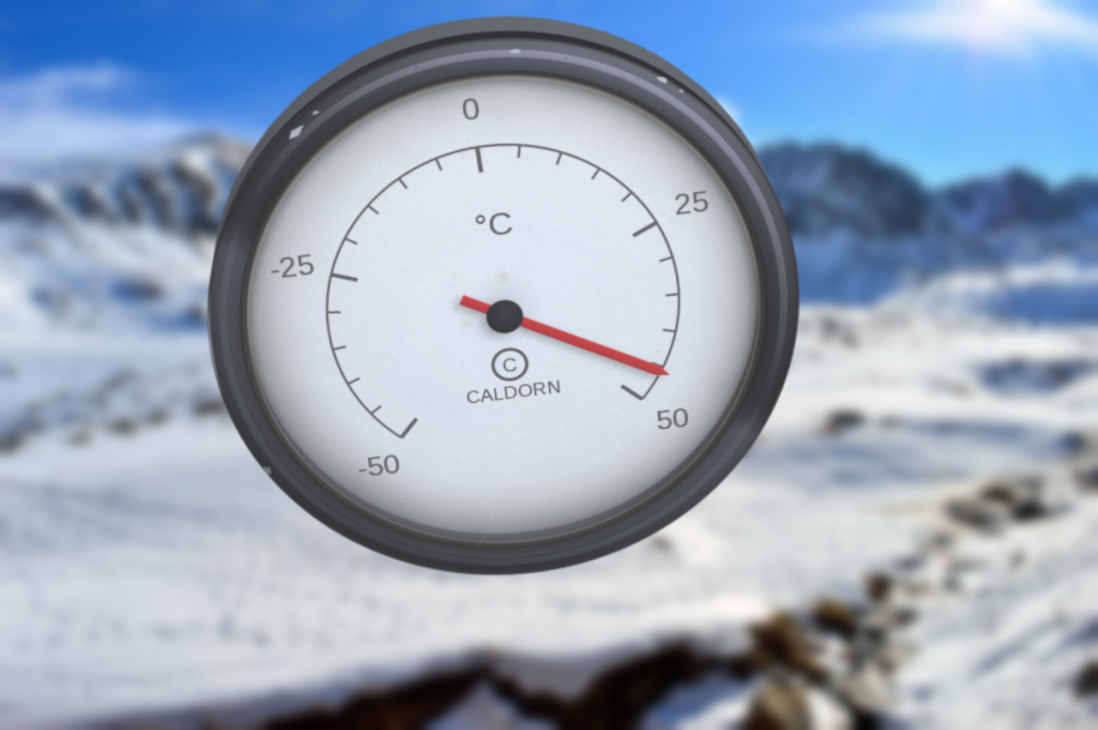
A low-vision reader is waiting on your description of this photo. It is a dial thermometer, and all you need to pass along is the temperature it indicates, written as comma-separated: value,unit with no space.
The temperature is 45,°C
